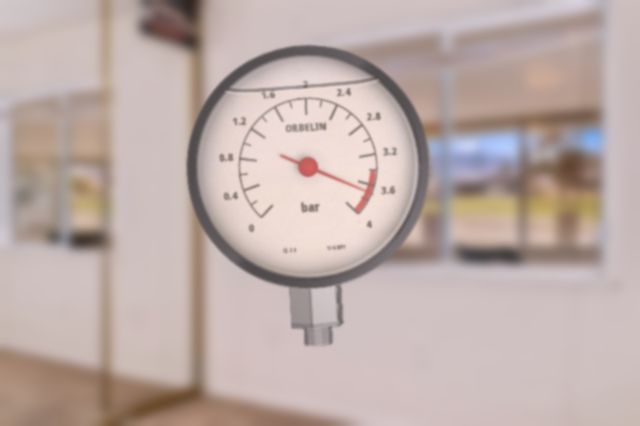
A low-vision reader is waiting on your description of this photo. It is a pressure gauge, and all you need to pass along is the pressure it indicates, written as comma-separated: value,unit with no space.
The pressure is 3.7,bar
